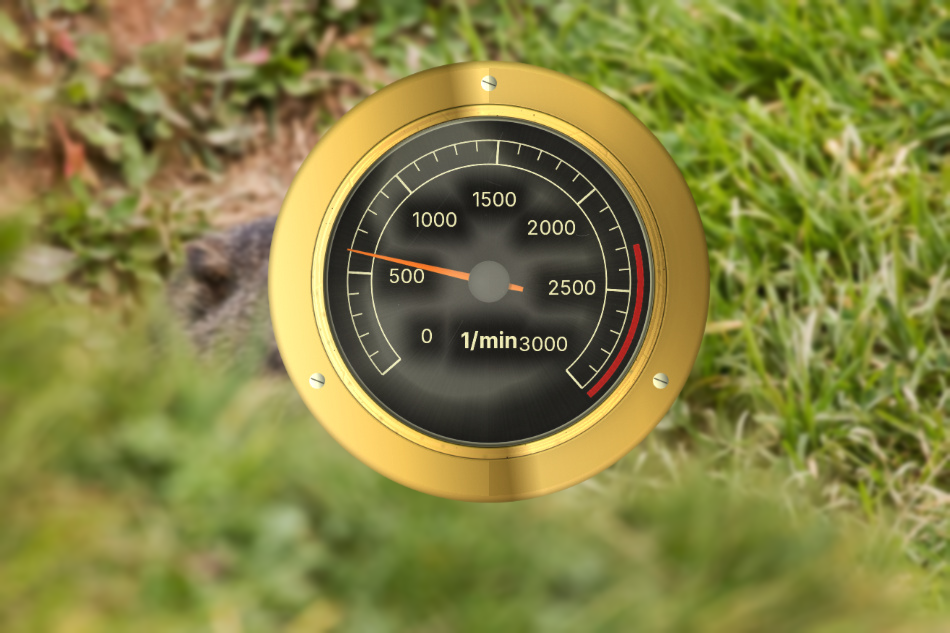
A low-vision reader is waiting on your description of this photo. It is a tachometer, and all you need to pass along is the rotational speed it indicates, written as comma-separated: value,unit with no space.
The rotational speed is 600,rpm
